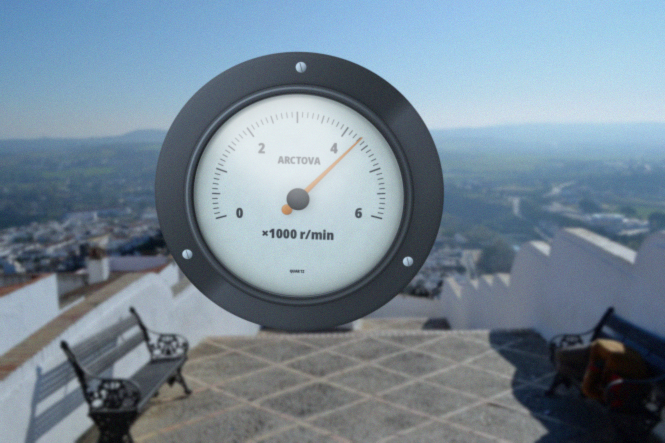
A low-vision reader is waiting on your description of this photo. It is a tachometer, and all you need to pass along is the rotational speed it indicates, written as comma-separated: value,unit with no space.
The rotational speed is 4300,rpm
